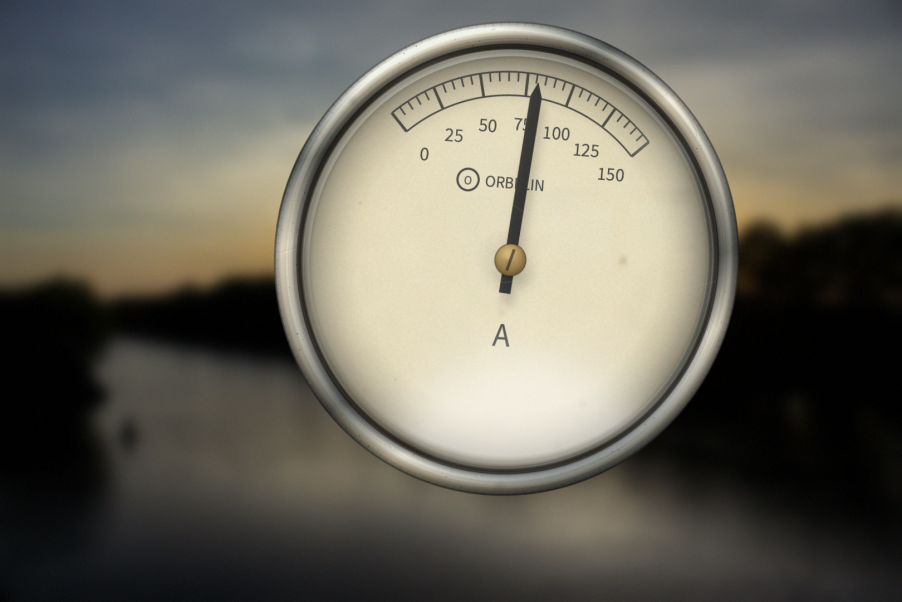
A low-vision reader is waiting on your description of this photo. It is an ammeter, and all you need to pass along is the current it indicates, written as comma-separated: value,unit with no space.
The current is 80,A
